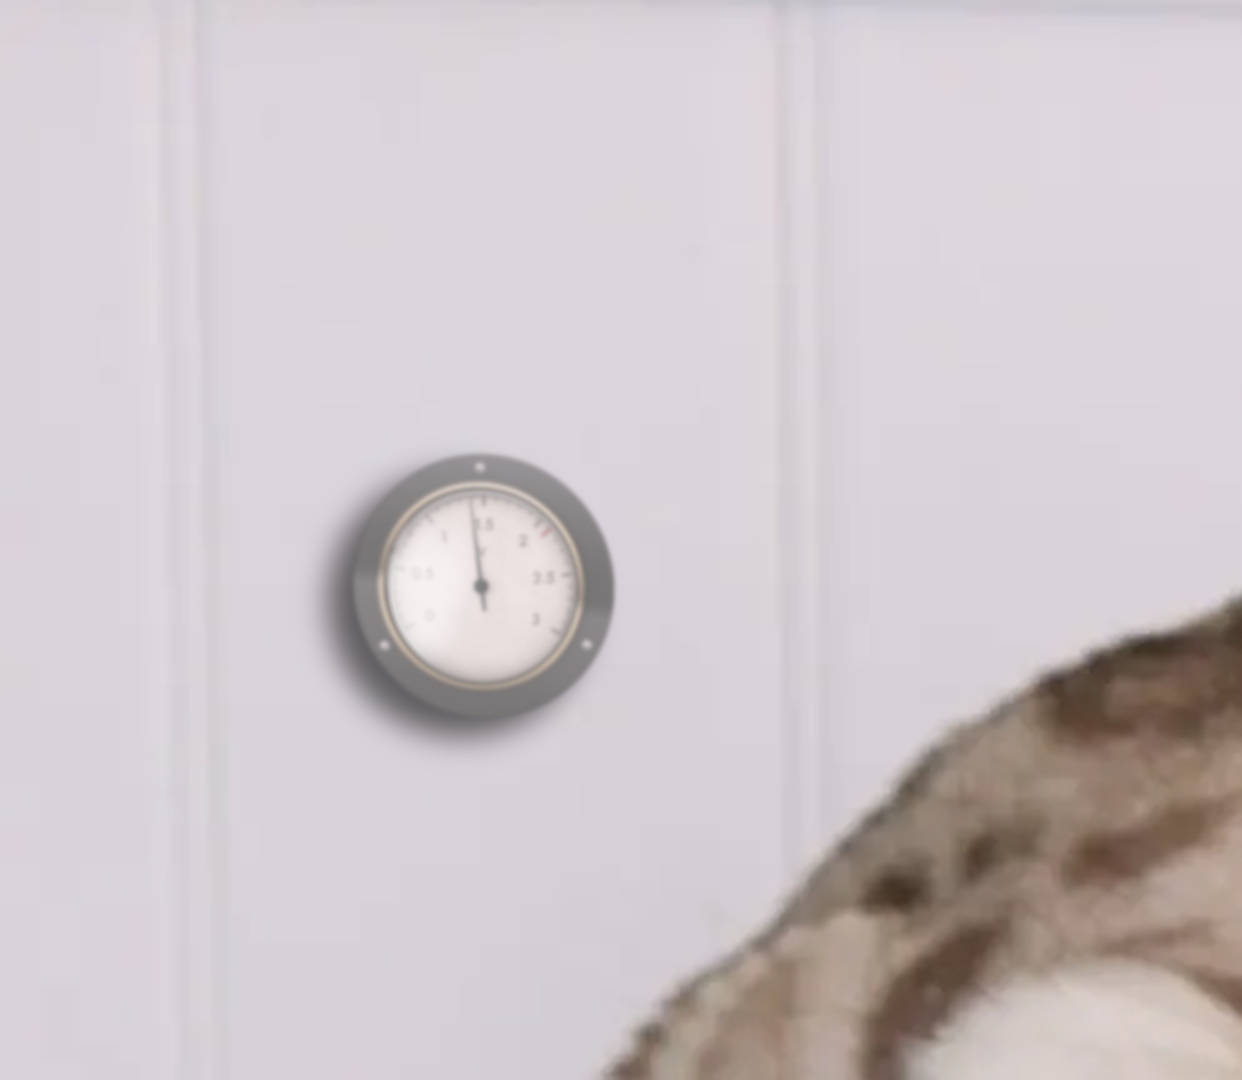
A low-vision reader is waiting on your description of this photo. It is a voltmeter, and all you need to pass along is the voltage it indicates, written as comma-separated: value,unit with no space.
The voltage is 1.4,V
